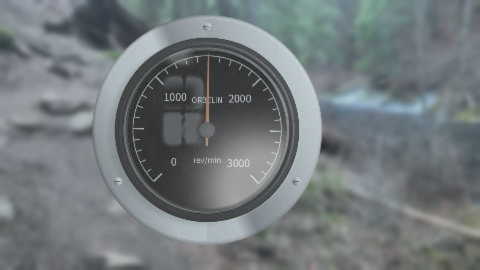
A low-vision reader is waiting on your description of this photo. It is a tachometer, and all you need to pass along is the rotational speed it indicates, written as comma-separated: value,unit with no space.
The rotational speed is 1500,rpm
